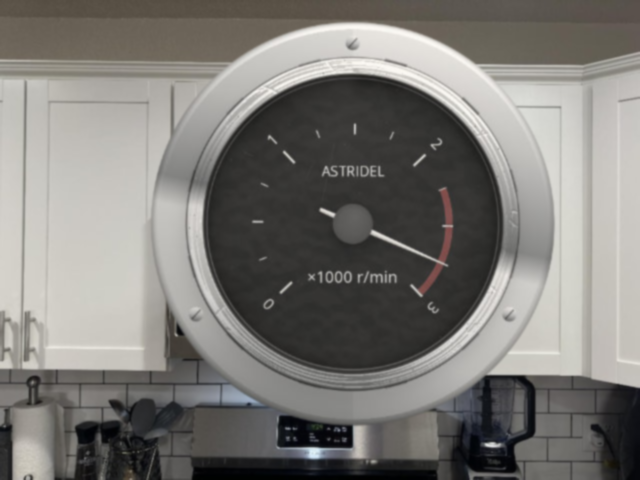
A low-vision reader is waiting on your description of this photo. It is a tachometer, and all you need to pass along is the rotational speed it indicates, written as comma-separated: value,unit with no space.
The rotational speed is 2750,rpm
